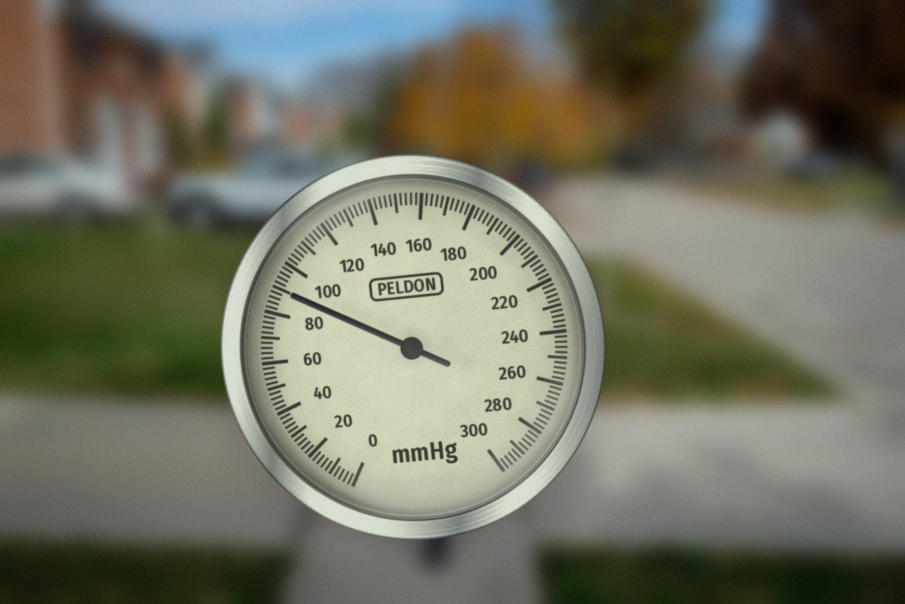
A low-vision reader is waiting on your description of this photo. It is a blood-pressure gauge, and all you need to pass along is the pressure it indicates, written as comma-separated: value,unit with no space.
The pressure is 90,mmHg
